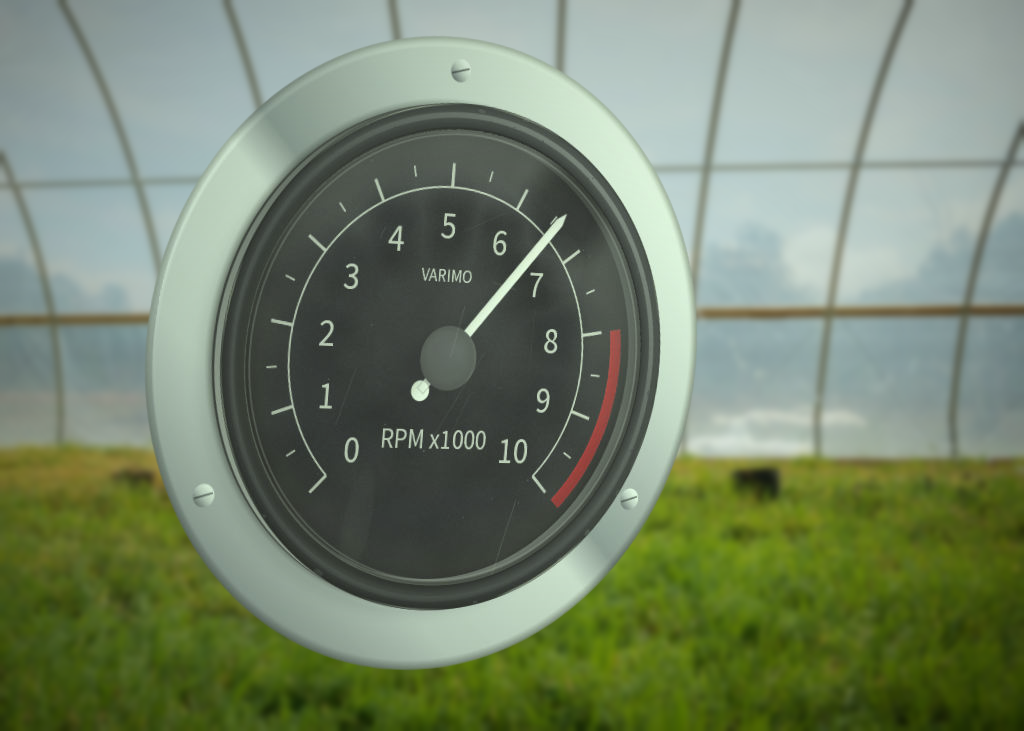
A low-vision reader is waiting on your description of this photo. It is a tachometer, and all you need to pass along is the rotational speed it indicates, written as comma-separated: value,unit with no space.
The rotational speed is 6500,rpm
